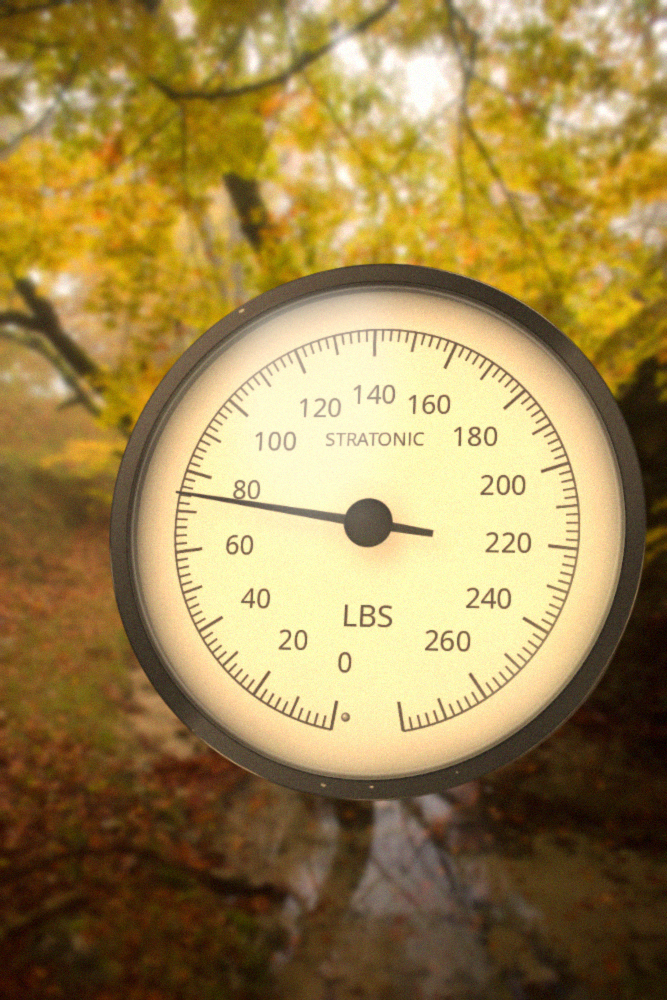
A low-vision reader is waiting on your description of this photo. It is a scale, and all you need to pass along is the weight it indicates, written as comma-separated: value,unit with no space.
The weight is 74,lb
